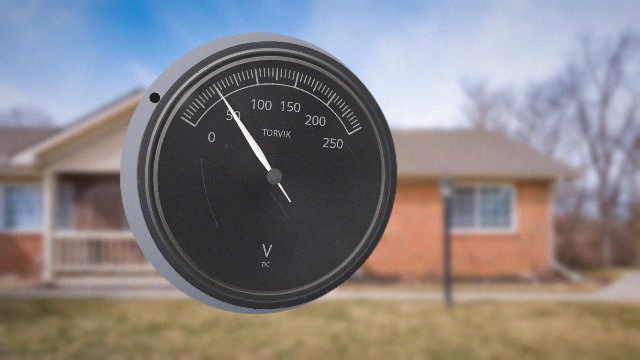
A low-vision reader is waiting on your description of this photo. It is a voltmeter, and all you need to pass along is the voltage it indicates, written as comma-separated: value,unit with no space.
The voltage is 50,V
